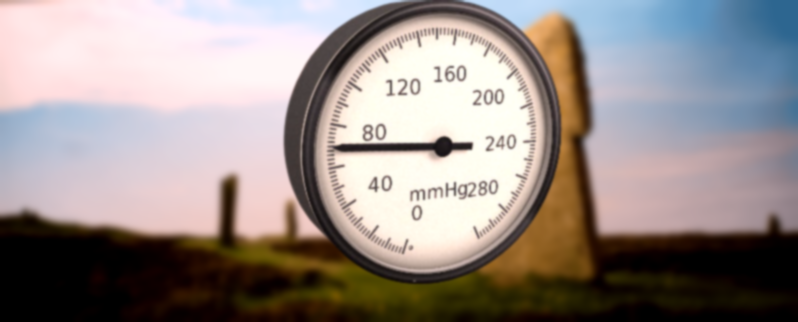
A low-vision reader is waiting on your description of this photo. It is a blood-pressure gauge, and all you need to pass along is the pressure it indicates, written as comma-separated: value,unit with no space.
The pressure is 70,mmHg
